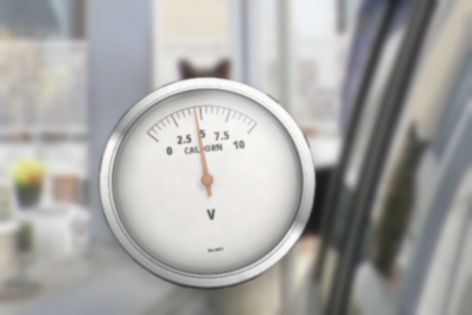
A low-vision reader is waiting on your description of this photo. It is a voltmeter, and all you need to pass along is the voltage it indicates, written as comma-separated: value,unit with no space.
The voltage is 4.5,V
